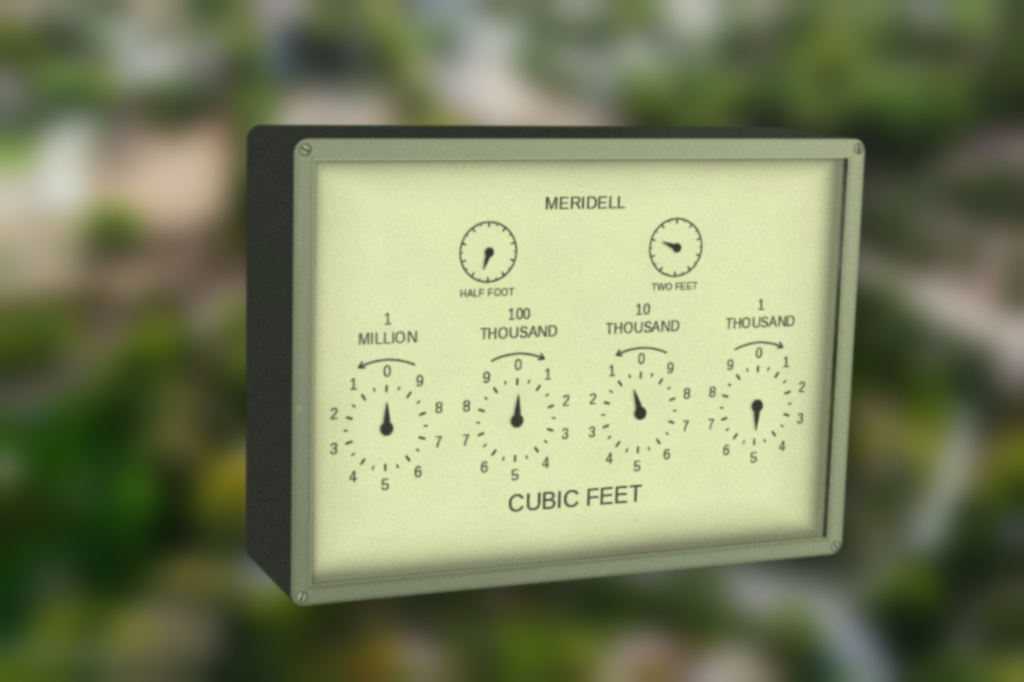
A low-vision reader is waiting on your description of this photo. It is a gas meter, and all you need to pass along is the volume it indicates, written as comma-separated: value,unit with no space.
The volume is 500,ft³
